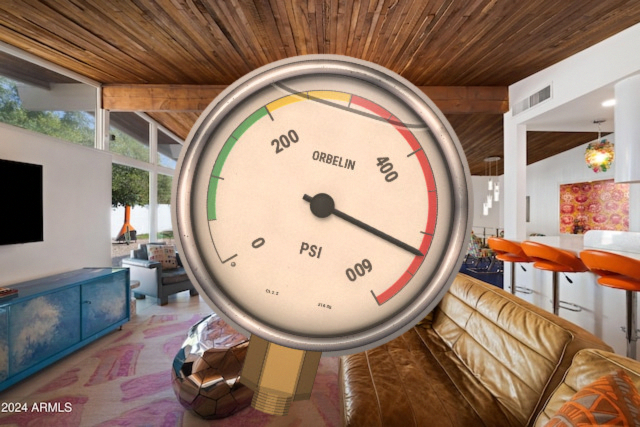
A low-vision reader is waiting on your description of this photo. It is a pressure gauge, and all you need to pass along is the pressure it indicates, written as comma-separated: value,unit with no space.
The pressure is 525,psi
